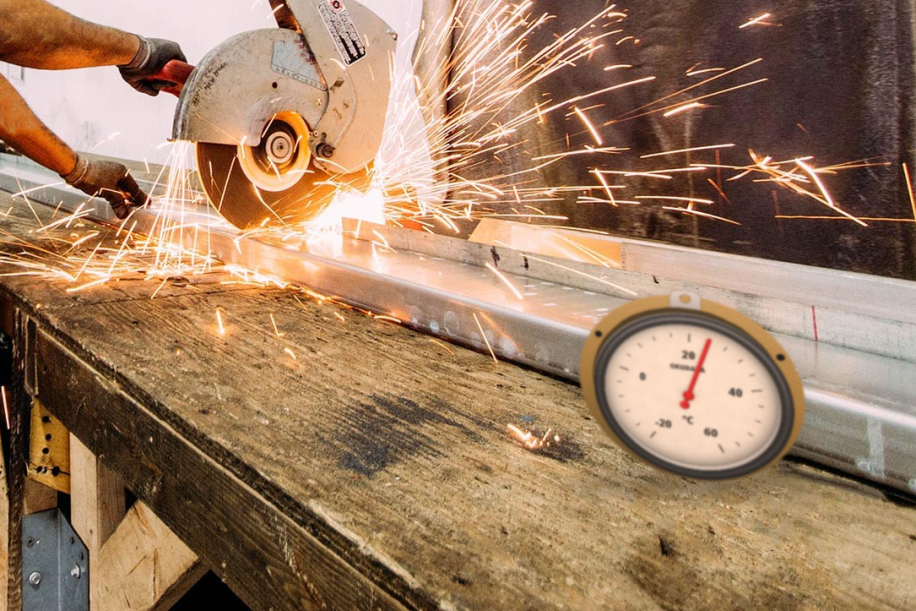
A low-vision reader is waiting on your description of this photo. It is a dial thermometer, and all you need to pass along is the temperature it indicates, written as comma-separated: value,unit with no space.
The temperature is 24,°C
